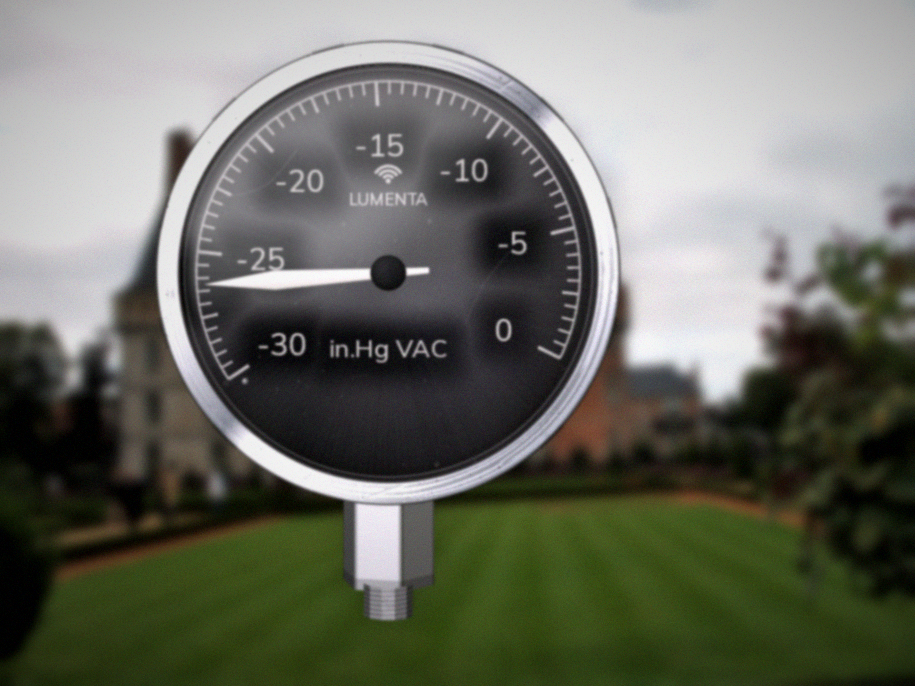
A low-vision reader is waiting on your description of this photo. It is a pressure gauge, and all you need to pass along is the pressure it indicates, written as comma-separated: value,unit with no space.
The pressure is -26.25,inHg
